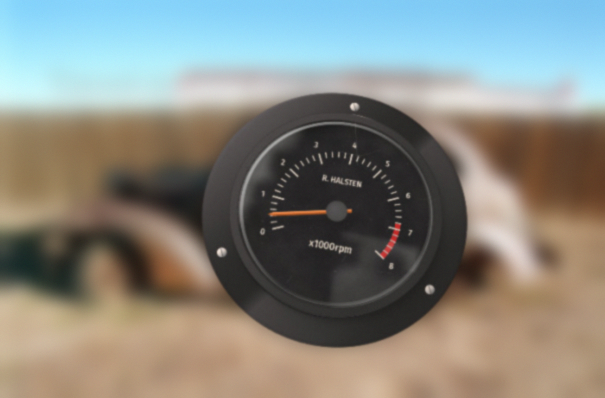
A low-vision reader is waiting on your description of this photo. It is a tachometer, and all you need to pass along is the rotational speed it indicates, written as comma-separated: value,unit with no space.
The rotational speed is 400,rpm
